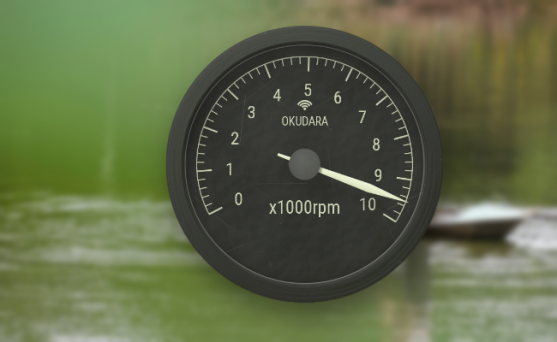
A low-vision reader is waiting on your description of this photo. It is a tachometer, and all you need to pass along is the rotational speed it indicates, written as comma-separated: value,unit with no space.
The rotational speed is 9500,rpm
